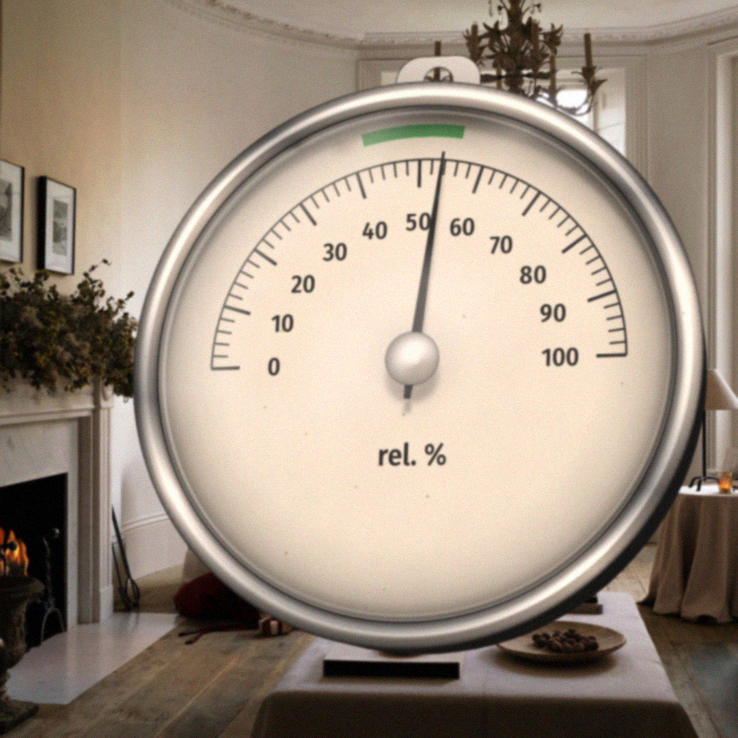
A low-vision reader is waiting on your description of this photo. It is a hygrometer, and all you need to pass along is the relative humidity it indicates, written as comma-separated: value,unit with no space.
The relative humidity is 54,%
